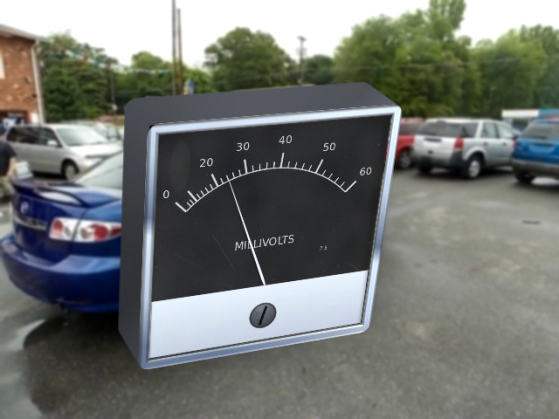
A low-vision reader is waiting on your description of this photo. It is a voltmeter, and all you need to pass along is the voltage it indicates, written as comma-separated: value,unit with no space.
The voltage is 24,mV
